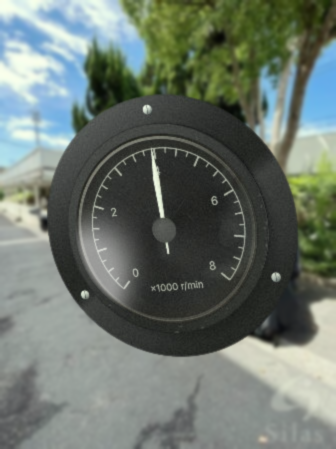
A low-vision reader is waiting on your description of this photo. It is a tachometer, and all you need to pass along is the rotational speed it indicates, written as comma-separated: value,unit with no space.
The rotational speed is 4000,rpm
